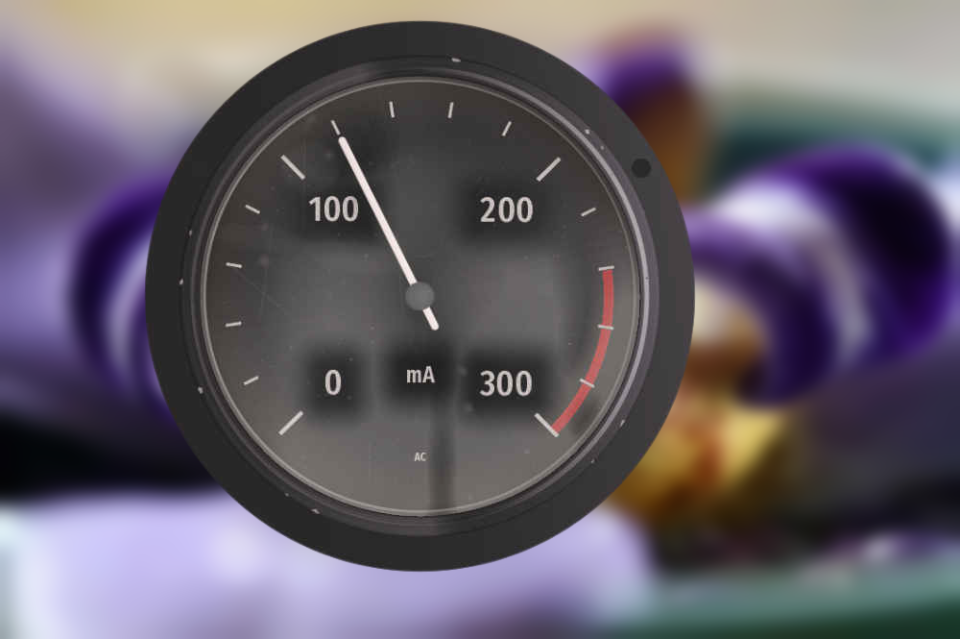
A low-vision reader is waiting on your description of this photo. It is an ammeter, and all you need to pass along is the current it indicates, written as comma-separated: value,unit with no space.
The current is 120,mA
